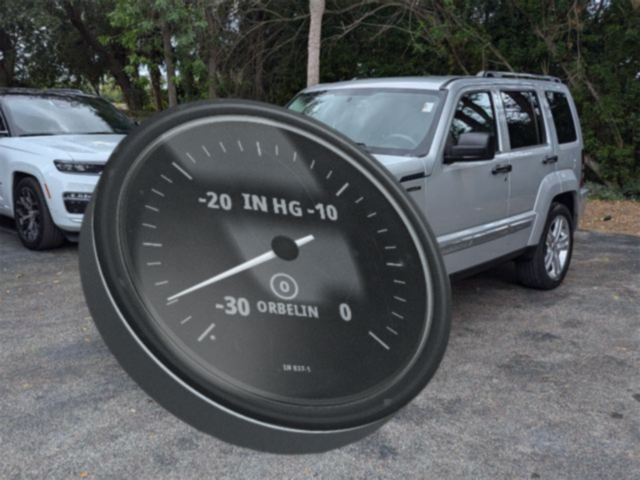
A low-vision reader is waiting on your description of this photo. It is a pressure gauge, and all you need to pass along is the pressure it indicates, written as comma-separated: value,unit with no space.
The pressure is -28,inHg
